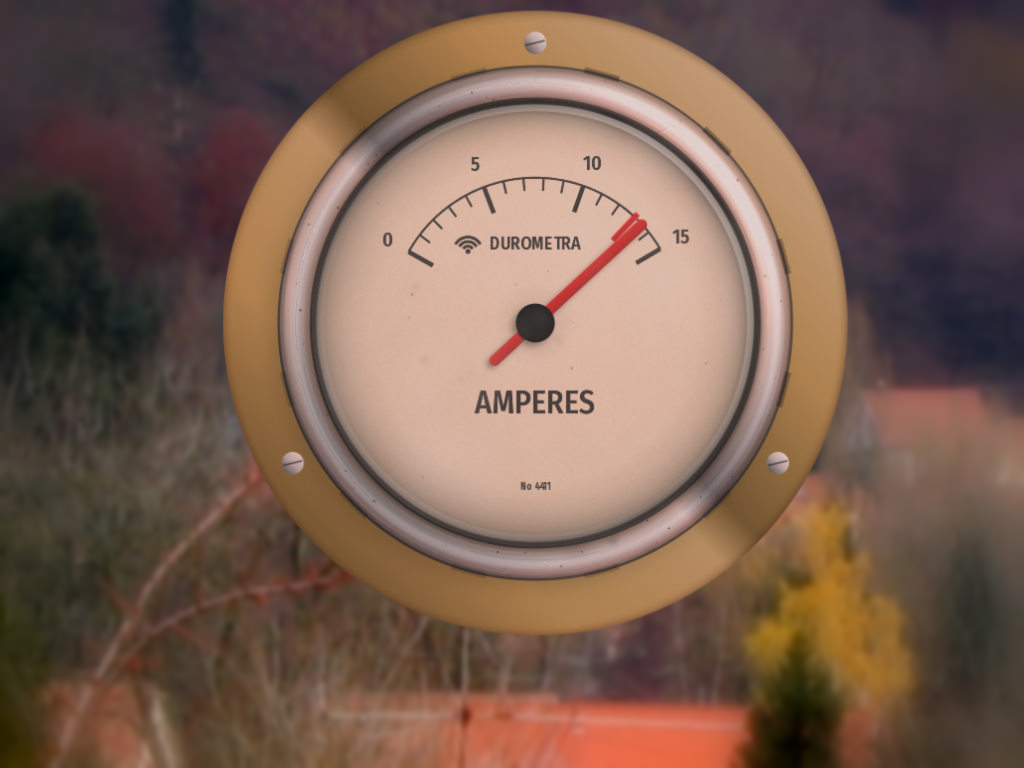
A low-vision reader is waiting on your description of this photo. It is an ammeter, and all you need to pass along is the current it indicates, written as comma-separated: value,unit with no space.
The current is 13.5,A
